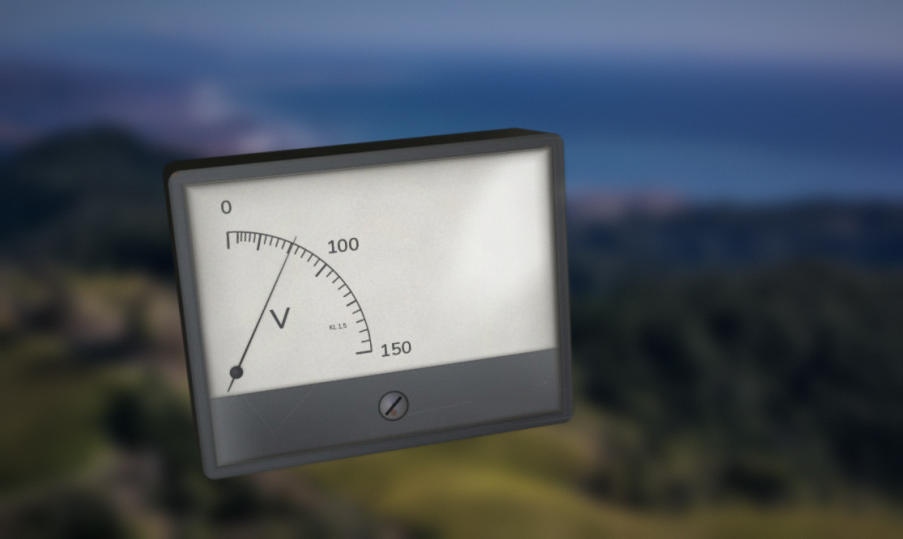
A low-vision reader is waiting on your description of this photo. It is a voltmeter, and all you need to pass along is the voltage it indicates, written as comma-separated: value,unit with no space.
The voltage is 75,V
